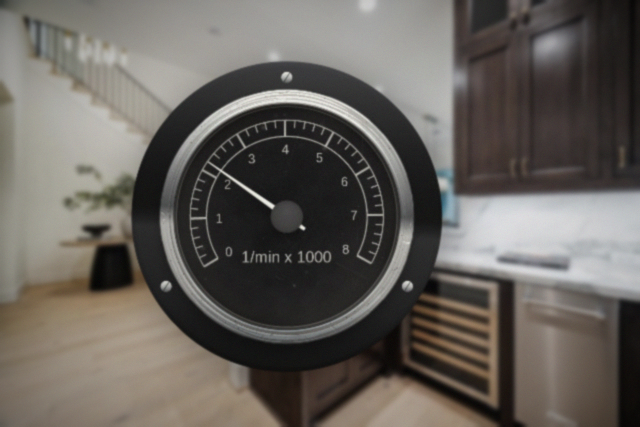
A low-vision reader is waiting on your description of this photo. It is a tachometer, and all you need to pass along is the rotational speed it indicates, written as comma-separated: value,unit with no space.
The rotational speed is 2200,rpm
